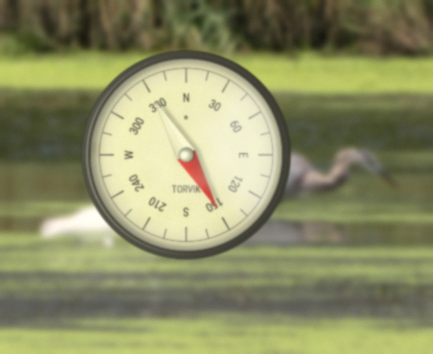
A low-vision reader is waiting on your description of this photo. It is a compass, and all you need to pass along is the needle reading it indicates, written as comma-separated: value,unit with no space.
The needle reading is 150,°
